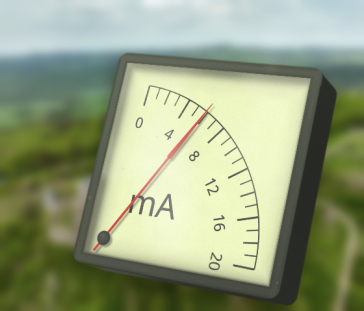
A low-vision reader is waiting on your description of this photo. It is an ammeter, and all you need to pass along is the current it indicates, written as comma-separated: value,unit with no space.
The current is 6,mA
